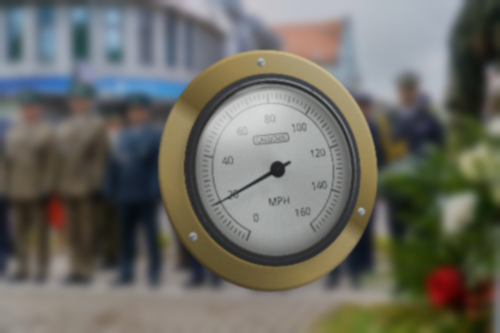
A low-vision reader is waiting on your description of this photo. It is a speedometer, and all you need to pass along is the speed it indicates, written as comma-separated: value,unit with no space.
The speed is 20,mph
